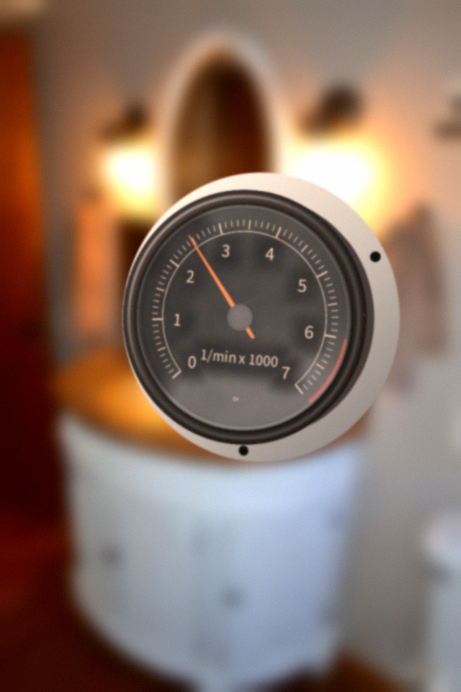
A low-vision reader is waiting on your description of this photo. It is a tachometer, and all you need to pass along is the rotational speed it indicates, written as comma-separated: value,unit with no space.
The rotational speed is 2500,rpm
